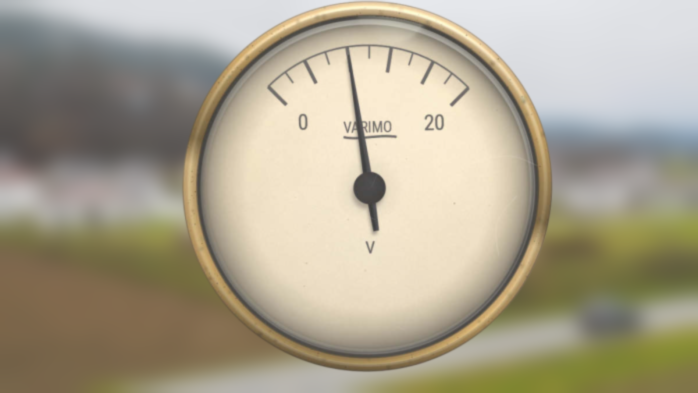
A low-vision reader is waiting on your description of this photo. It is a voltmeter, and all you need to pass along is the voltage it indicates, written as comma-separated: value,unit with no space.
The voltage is 8,V
